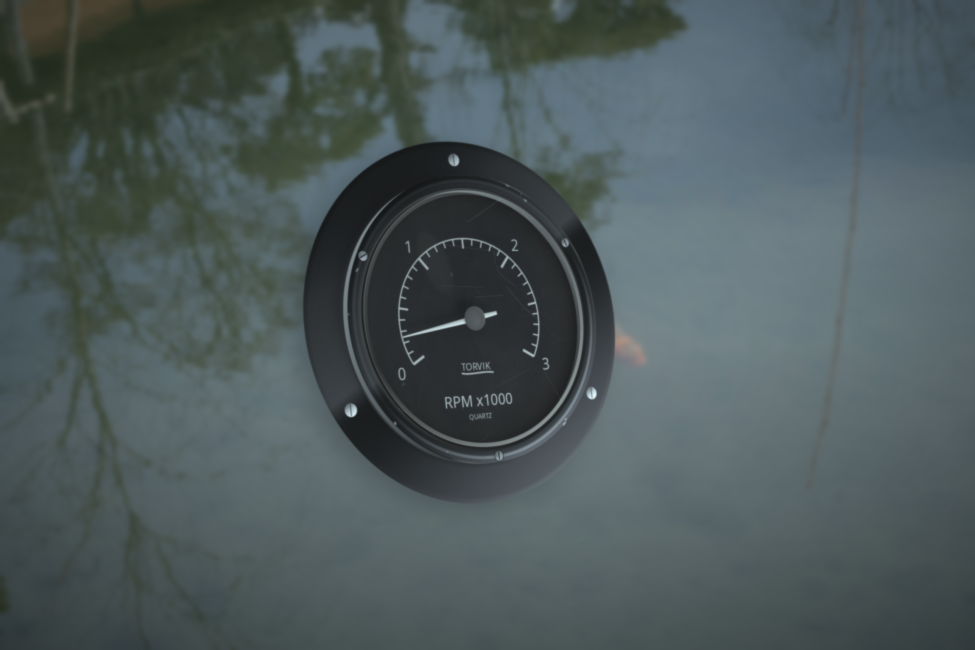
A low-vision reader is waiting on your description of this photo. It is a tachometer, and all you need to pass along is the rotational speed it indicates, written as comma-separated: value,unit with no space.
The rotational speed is 250,rpm
